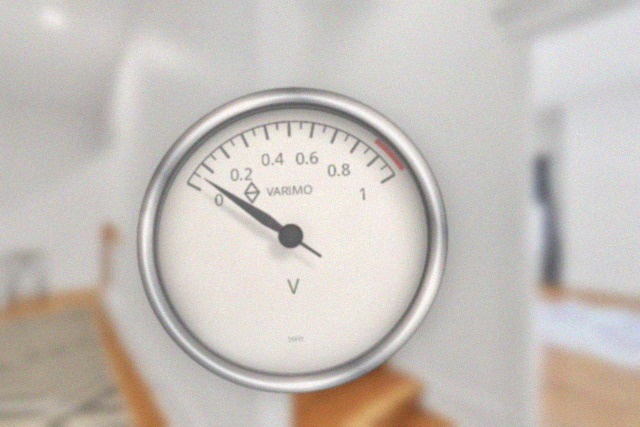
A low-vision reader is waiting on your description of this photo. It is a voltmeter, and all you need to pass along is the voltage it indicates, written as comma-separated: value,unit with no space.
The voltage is 0.05,V
